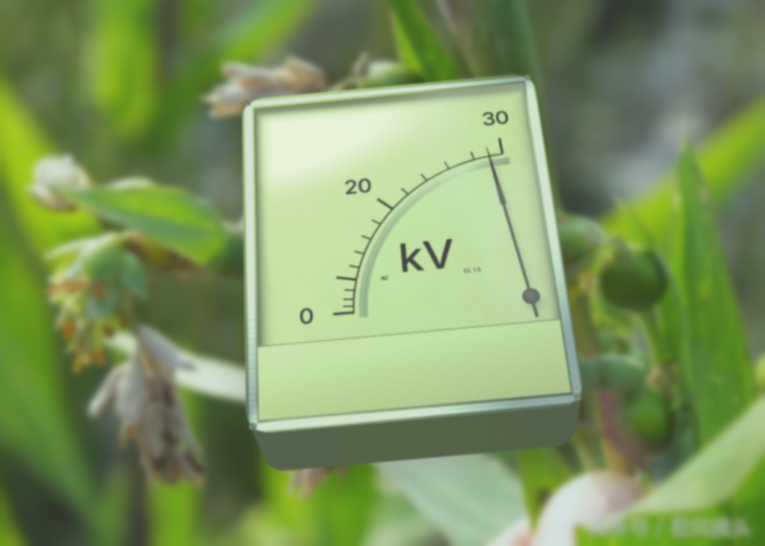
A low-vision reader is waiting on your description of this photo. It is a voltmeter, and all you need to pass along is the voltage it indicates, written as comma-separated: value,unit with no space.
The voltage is 29,kV
